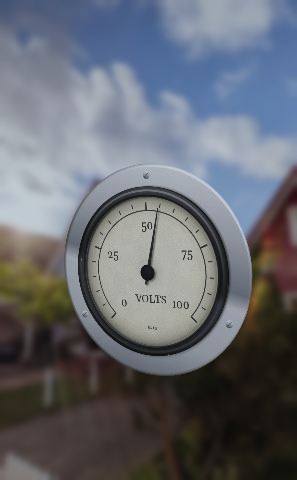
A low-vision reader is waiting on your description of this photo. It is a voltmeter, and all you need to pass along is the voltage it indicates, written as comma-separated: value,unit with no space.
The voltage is 55,V
